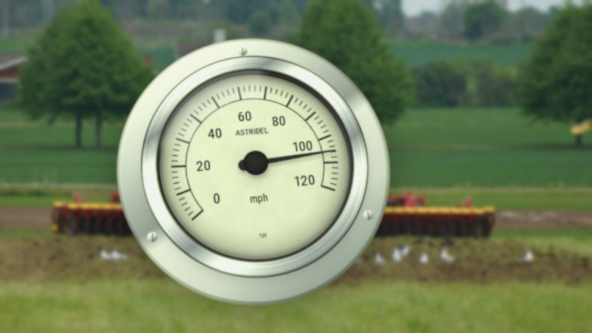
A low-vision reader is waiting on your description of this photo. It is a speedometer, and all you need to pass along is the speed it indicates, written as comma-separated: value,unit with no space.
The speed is 106,mph
